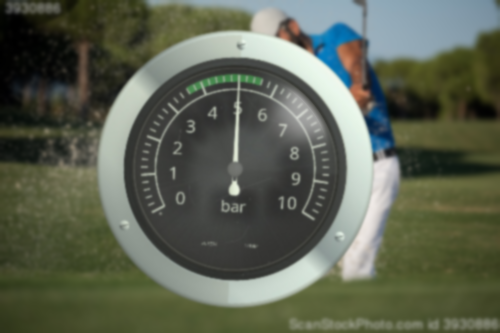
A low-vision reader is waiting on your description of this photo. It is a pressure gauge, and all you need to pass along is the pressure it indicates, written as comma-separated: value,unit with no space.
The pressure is 5,bar
